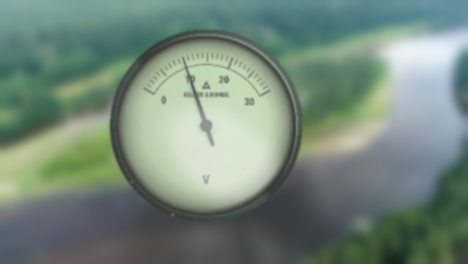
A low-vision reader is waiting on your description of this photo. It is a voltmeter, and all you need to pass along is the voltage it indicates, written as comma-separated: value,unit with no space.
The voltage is 10,V
